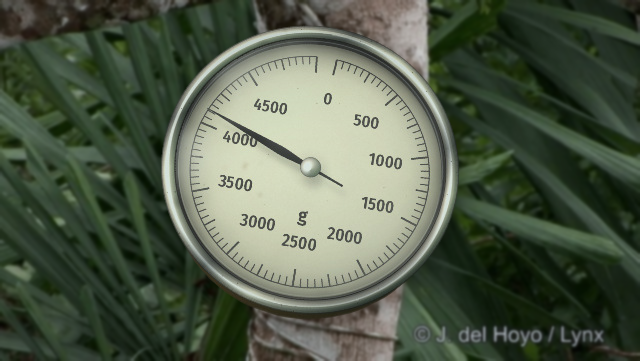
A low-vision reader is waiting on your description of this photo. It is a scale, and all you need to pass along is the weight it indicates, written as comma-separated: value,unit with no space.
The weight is 4100,g
